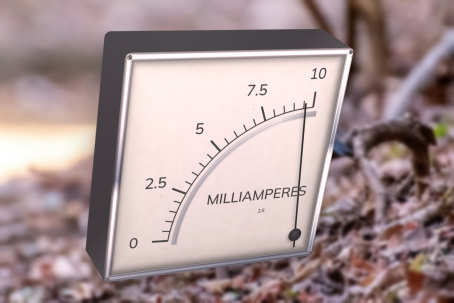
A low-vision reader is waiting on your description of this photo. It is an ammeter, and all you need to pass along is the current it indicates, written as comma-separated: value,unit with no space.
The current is 9.5,mA
